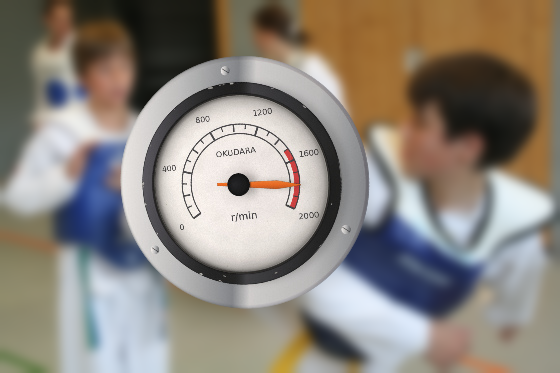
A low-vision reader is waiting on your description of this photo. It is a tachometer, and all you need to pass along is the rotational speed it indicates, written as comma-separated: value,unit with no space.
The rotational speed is 1800,rpm
